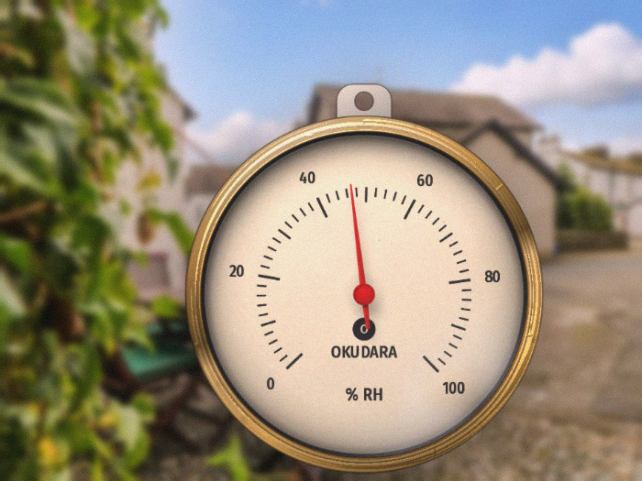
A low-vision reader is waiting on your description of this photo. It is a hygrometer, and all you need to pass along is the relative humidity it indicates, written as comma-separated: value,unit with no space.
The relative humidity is 47,%
